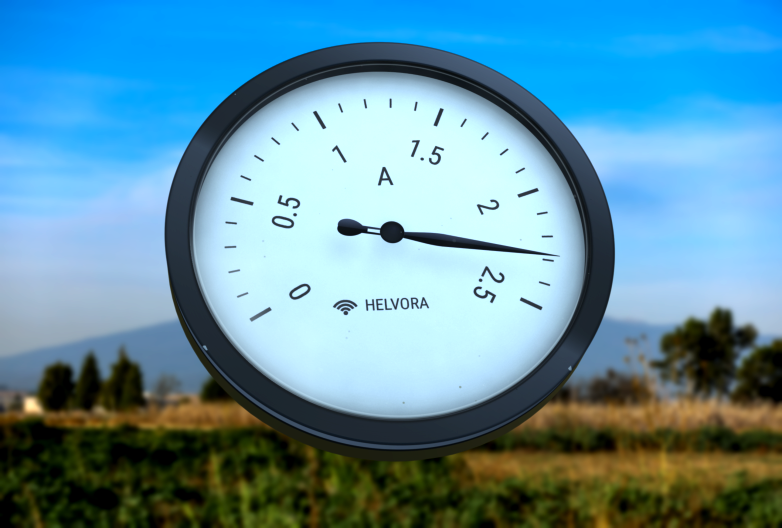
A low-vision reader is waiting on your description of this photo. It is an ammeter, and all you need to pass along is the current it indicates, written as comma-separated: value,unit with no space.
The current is 2.3,A
